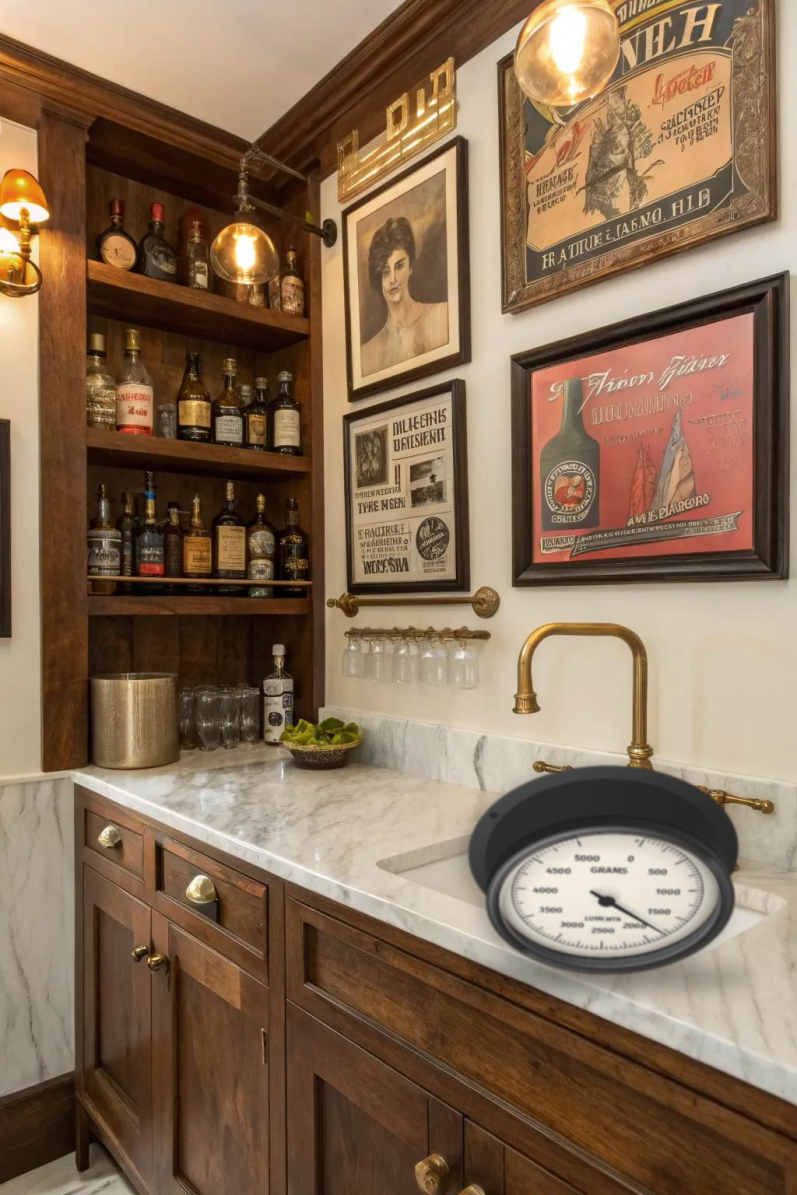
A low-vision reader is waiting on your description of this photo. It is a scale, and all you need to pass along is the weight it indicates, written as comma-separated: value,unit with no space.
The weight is 1750,g
